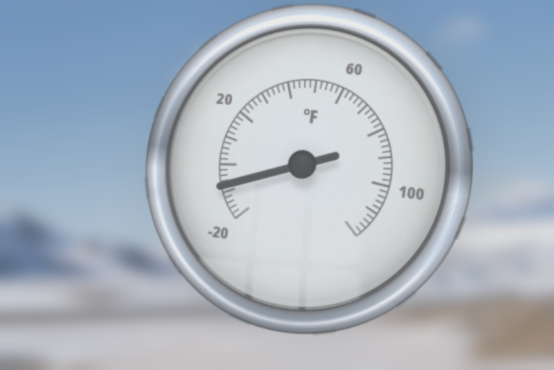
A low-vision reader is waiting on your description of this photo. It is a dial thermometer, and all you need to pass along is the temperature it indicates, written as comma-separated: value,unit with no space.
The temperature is -8,°F
